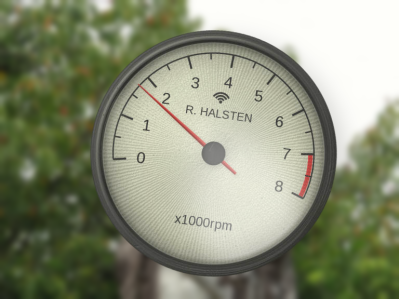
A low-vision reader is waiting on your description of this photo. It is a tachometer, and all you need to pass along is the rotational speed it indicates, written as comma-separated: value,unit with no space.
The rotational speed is 1750,rpm
